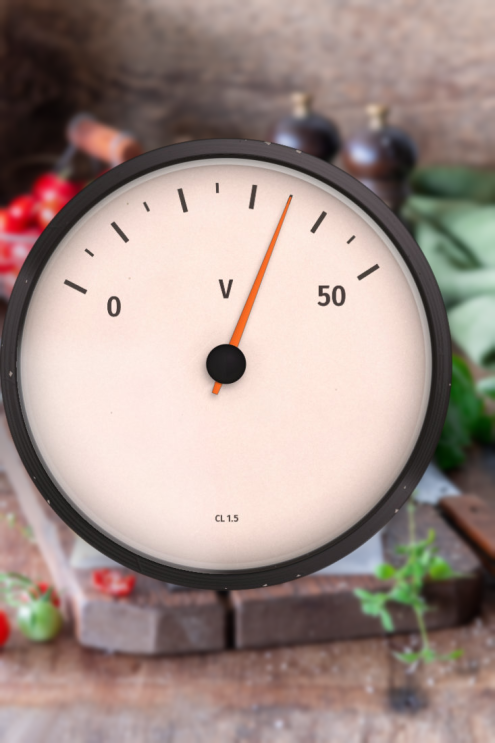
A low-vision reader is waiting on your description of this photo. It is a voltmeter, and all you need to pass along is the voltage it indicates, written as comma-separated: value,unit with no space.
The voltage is 35,V
